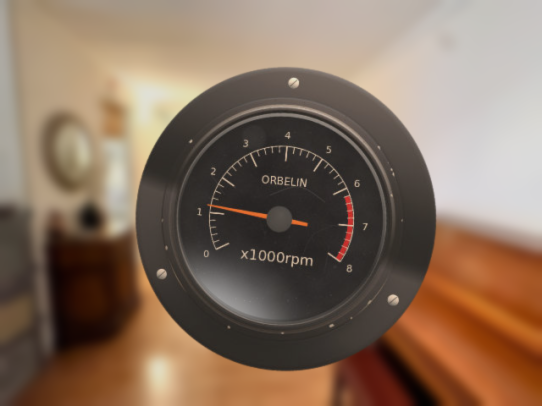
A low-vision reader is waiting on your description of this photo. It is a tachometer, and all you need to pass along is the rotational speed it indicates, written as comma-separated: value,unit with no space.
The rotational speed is 1200,rpm
